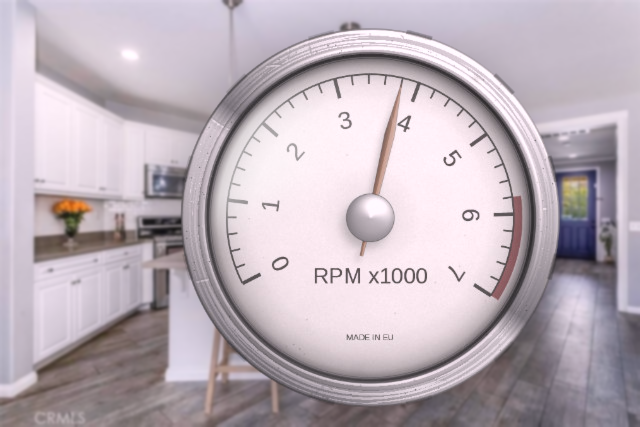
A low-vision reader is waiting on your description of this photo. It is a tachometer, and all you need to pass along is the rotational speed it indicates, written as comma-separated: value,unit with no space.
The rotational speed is 3800,rpm
